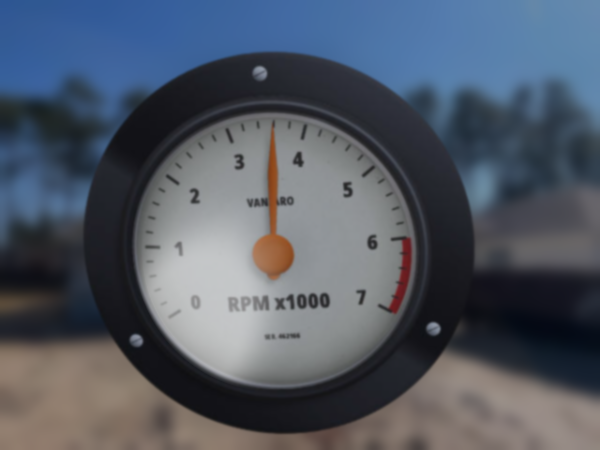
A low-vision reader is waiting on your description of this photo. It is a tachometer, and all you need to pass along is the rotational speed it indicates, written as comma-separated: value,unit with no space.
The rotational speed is 3600,rpm
